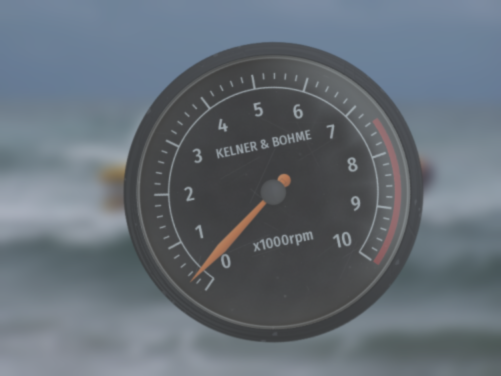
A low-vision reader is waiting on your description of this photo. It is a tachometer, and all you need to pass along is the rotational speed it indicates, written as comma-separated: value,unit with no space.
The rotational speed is 300,rpm
